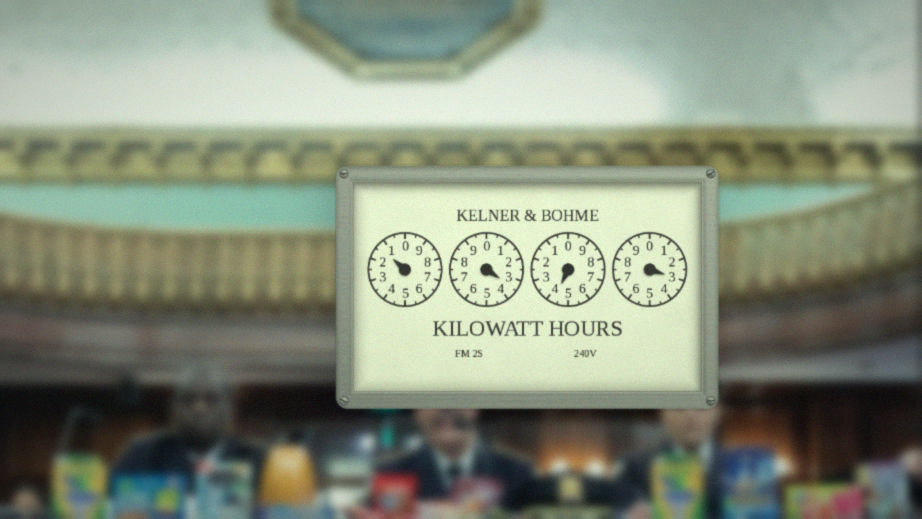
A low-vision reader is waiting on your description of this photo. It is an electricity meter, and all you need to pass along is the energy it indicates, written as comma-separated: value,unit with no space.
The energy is 1343,kWh
